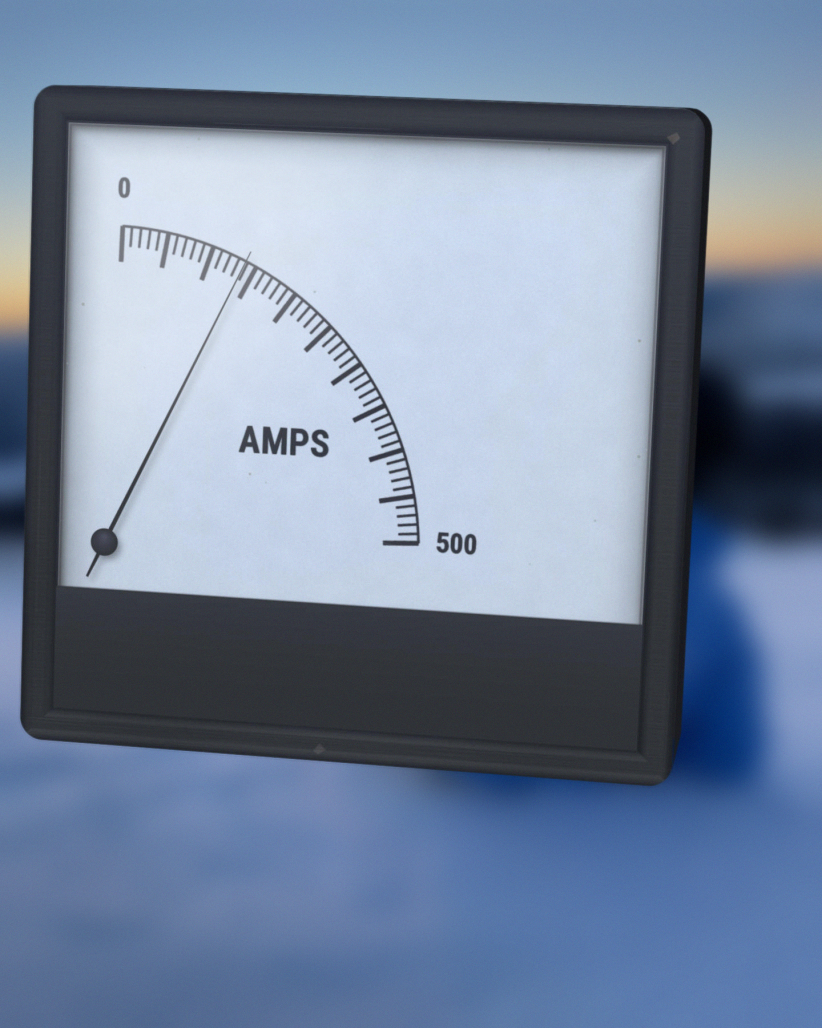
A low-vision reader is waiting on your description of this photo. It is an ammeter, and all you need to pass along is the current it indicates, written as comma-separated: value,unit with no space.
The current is 140,A
